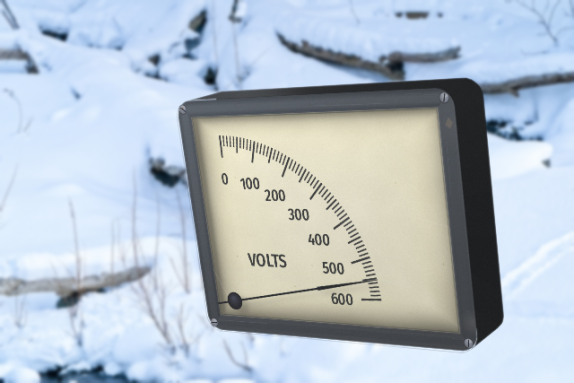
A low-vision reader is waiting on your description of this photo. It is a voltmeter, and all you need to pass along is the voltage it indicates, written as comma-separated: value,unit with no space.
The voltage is 550,V
